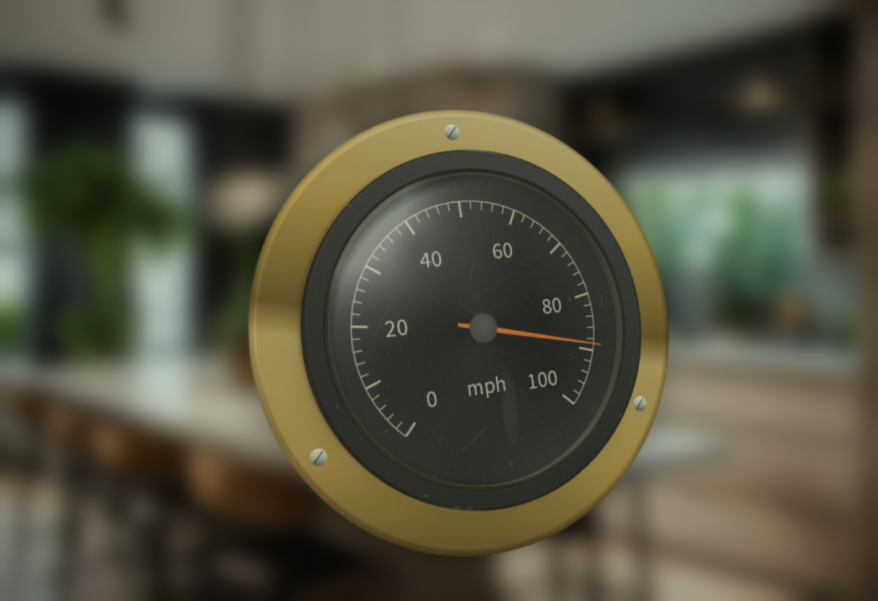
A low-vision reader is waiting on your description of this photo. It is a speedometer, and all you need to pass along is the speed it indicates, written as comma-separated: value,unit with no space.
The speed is 89,mph
